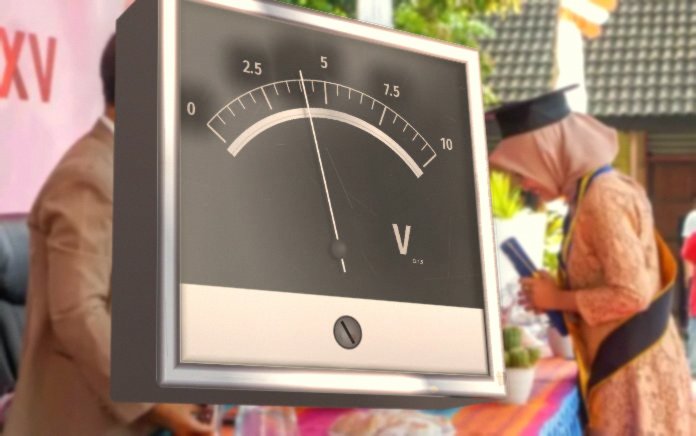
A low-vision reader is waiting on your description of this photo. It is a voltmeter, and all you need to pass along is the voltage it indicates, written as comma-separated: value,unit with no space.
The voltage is 4,V
